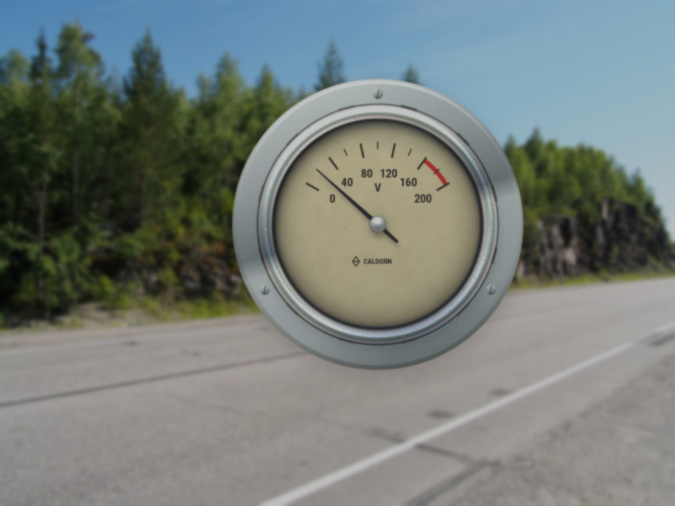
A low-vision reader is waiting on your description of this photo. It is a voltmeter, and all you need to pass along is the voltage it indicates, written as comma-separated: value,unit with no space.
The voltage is 20,V
